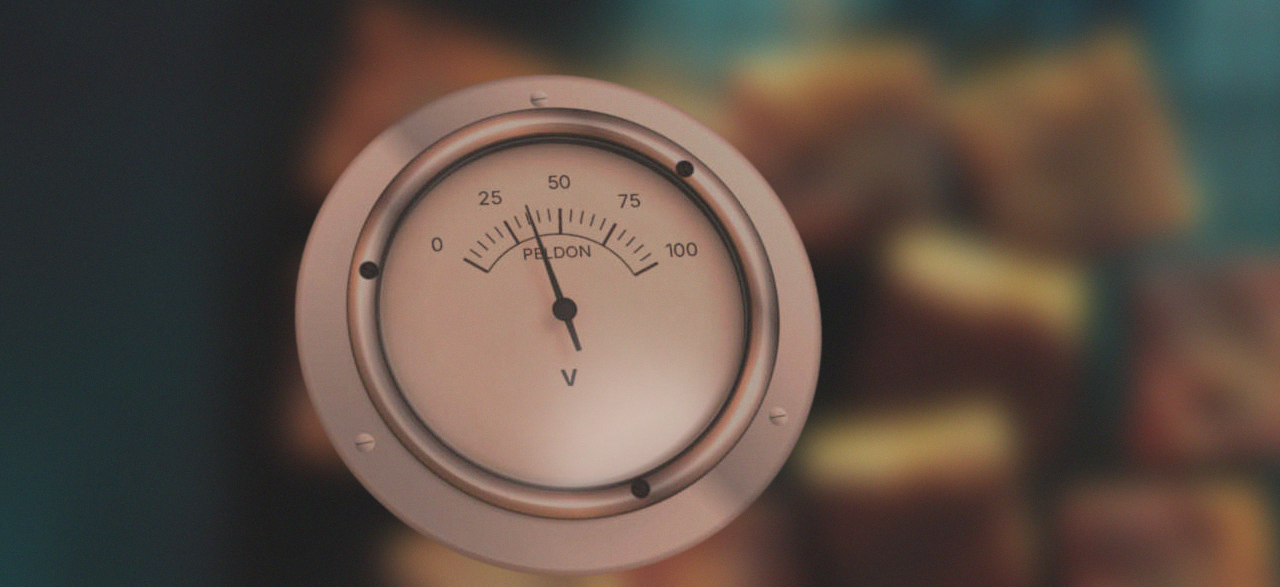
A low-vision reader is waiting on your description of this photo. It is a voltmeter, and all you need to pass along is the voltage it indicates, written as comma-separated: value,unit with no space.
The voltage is 35,V
